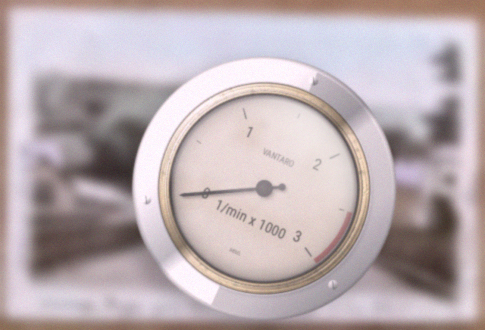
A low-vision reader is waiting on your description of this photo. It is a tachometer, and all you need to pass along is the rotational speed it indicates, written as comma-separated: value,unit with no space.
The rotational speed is 0,rpm
